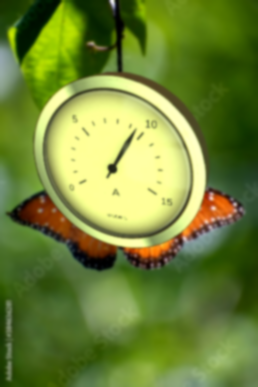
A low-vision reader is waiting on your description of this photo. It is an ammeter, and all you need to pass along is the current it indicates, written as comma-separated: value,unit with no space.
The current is 9.5,A
